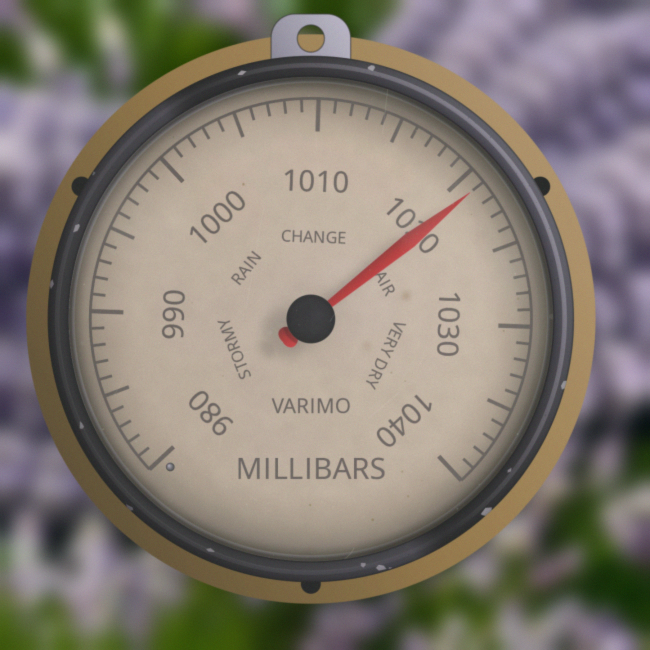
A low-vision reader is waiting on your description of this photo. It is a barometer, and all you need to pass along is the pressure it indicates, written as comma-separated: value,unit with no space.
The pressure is 1021,mbar
